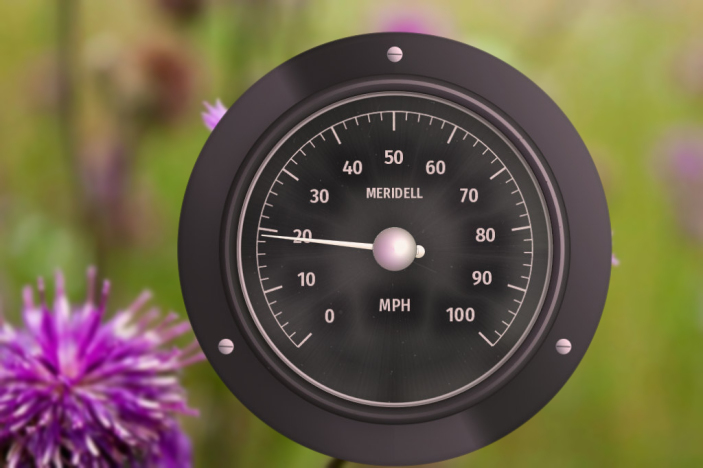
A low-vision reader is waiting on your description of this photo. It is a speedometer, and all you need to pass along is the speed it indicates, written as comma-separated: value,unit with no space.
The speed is 19,mph
